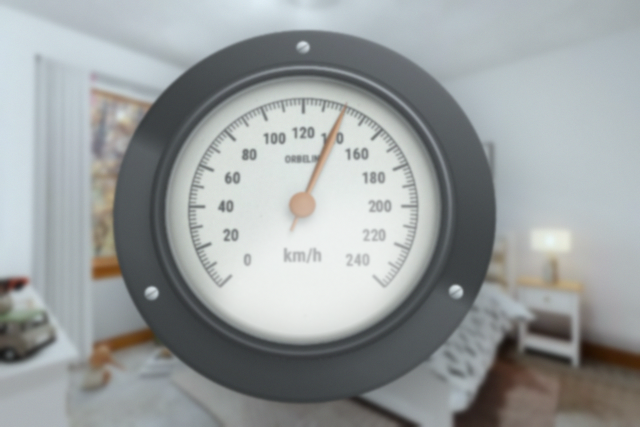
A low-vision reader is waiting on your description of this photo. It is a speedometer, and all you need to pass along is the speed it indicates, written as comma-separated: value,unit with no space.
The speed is 140,km/h
